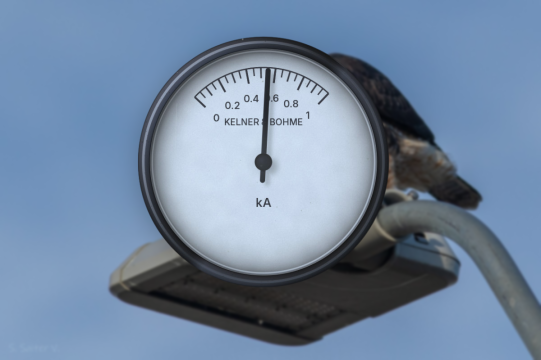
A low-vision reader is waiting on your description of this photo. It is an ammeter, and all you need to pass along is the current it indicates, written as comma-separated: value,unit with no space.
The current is 0.55,kA
